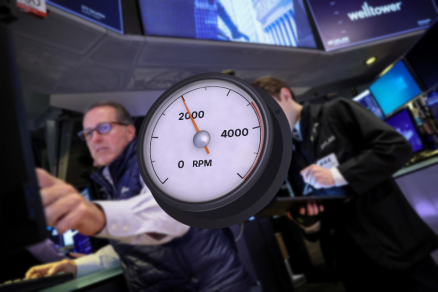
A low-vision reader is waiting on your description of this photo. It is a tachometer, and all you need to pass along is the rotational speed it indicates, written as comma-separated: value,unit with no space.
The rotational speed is 2000,rpm
